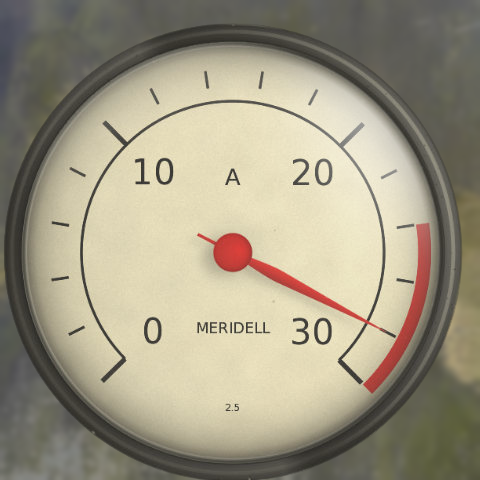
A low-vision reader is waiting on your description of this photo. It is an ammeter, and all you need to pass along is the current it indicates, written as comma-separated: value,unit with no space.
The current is 28,A
